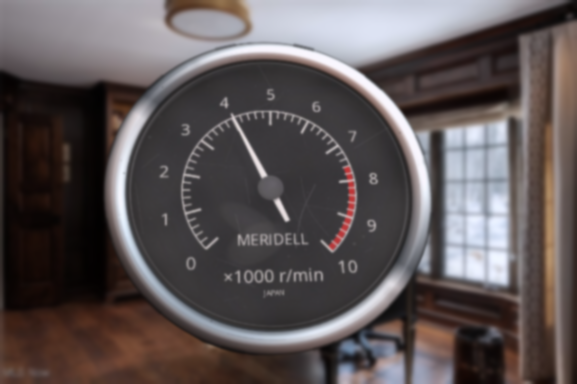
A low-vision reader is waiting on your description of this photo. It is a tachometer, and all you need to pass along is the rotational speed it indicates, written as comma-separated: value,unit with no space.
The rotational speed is 4000,rpm
